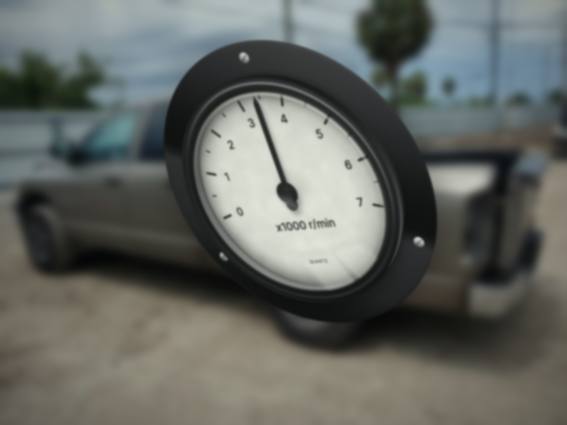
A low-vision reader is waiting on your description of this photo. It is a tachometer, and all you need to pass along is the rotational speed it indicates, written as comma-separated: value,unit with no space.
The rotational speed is 3500,rpm
